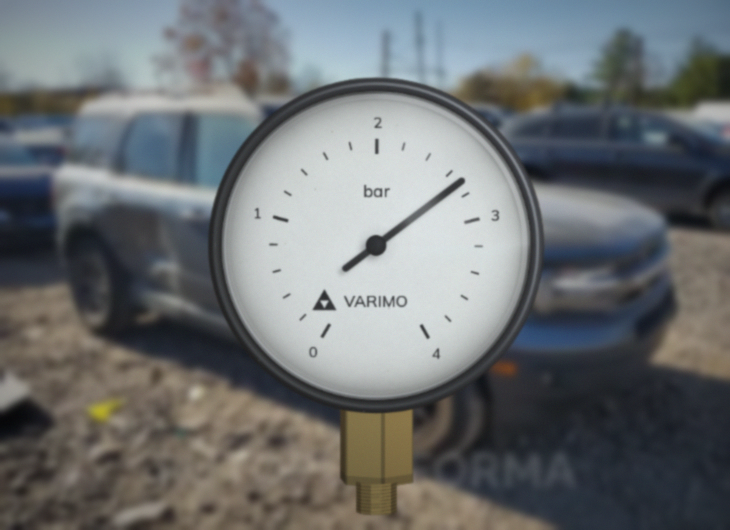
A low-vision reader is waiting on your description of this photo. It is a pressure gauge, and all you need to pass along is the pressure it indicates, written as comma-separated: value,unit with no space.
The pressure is 2.7,bar
